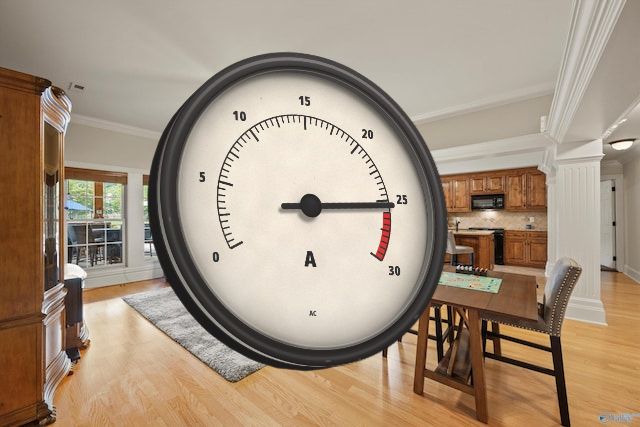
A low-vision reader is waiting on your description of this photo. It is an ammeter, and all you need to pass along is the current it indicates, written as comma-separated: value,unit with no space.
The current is 25.5,A
